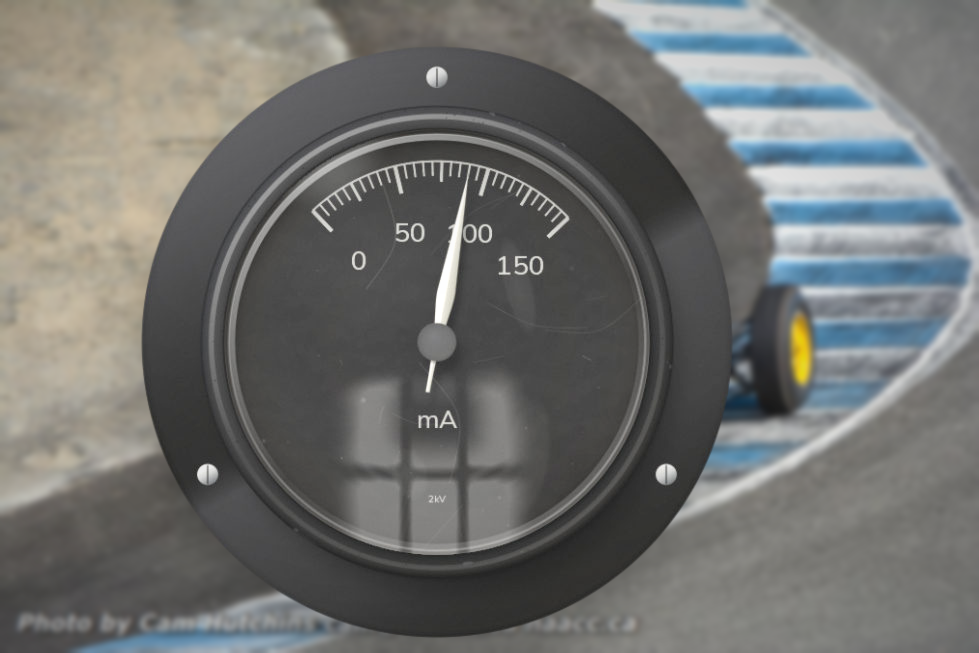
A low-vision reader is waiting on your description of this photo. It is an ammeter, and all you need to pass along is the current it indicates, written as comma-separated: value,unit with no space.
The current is 90,mA
